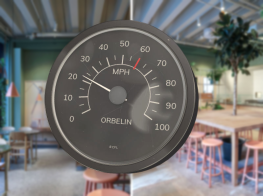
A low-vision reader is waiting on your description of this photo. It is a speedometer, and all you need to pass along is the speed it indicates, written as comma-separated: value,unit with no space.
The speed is 22.5,mph
